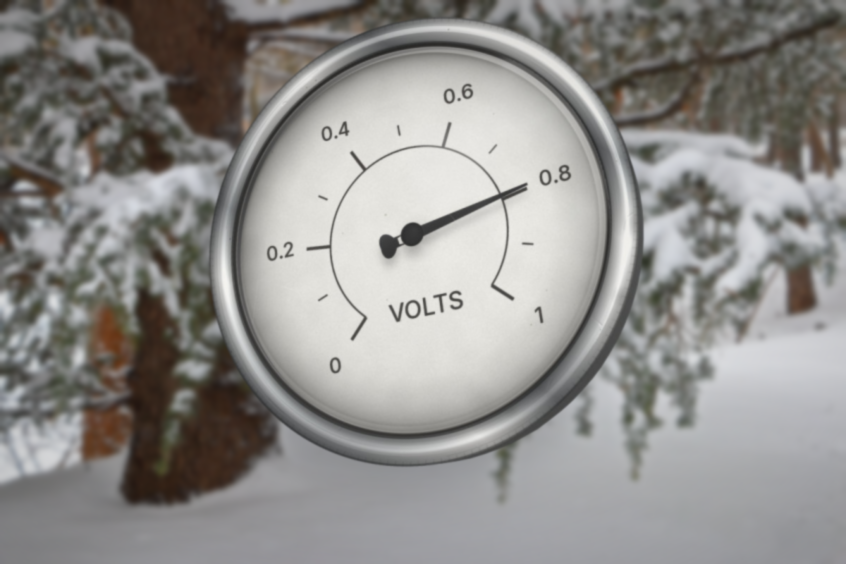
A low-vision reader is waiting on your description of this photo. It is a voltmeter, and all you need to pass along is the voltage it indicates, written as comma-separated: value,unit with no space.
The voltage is 0.8,V
